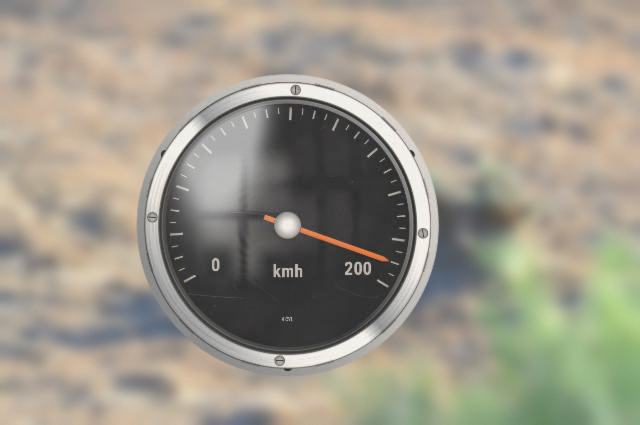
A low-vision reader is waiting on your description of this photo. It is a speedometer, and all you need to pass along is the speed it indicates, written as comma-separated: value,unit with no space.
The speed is 190,km/h
